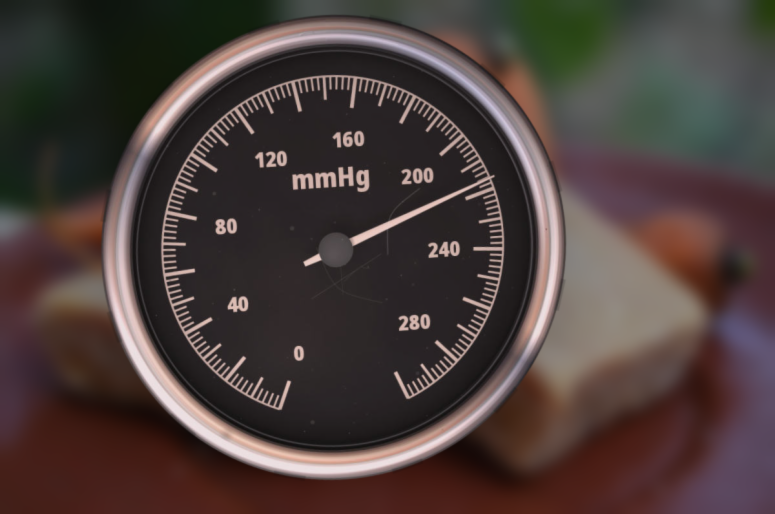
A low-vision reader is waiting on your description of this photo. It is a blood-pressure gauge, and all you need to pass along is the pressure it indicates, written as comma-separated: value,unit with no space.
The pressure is 216,mmHg
